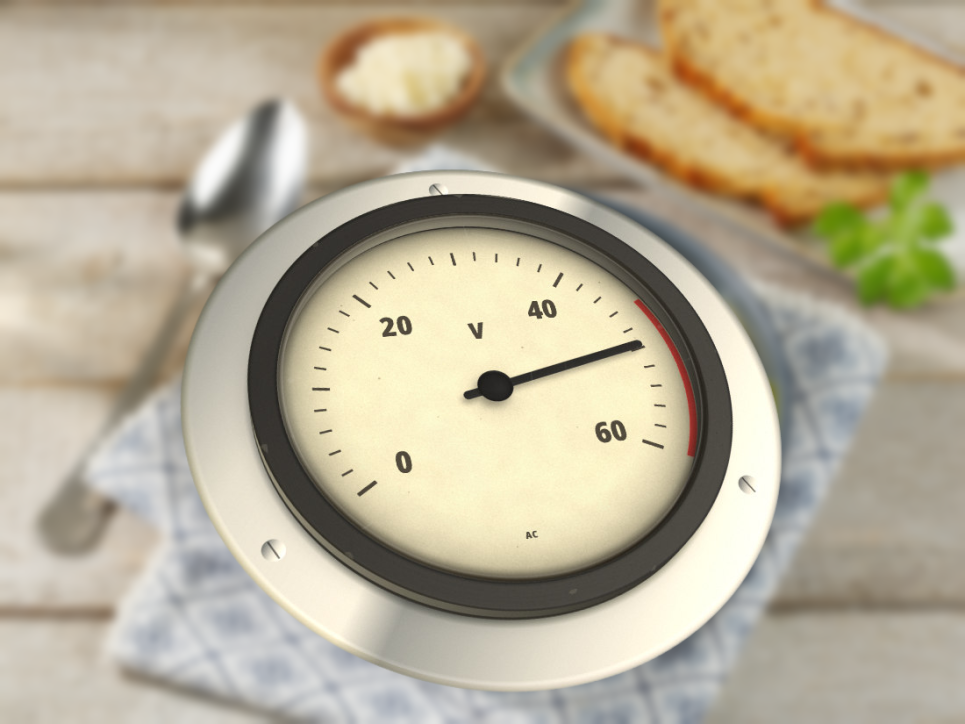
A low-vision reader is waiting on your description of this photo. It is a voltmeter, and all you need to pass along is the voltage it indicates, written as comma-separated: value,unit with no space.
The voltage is 50,V
